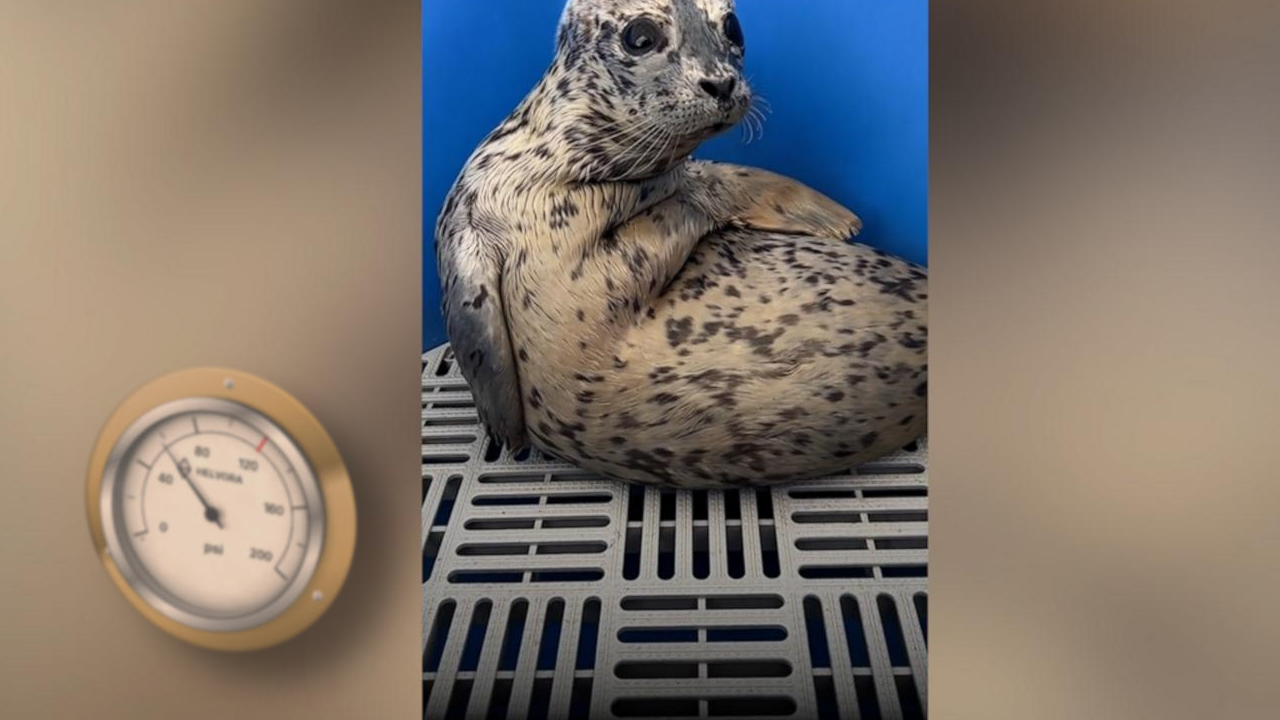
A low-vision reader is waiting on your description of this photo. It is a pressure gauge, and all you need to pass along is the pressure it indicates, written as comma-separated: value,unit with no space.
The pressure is 60,psi
